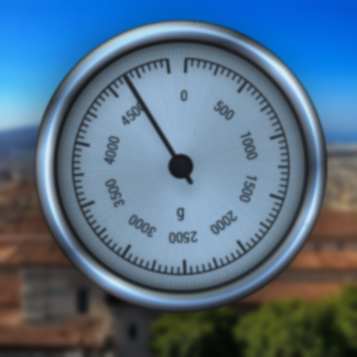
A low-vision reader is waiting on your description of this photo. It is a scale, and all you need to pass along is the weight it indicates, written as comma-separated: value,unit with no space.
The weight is 4650,g
